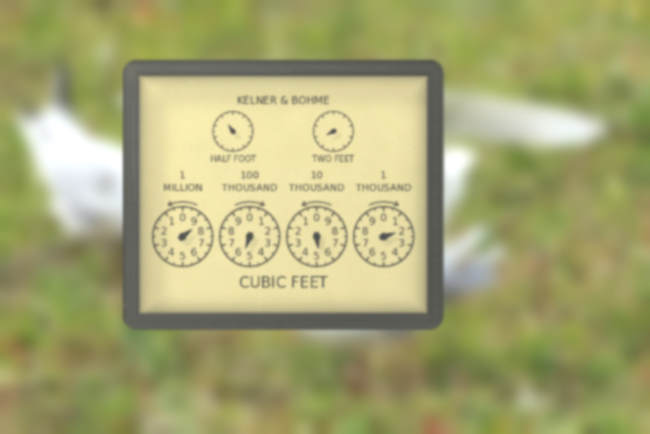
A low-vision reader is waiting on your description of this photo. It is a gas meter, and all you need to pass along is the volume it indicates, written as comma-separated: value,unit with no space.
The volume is 855200,ft³
